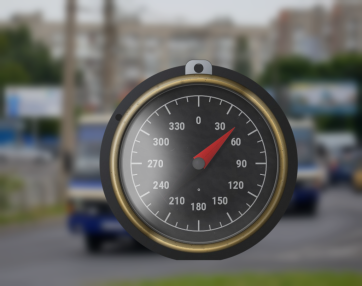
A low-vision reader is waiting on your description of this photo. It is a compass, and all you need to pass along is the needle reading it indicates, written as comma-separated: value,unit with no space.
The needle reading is 45,°
